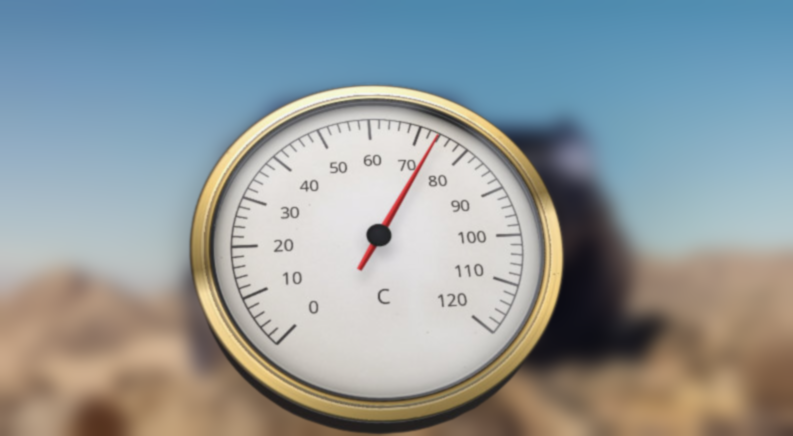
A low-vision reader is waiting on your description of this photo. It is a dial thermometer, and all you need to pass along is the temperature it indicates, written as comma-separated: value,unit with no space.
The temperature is 74,°C
